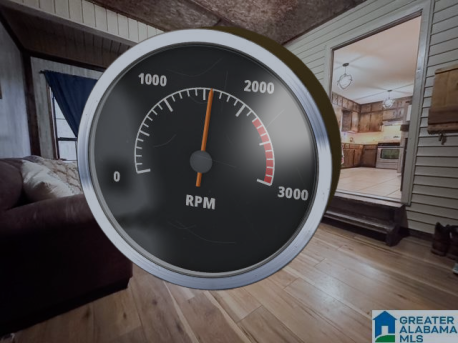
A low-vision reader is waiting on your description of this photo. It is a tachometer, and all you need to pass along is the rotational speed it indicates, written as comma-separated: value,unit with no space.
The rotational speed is 1600,rpm
